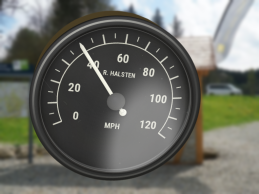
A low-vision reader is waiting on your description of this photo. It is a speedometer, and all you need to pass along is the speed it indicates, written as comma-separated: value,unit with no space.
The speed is 40,mph
